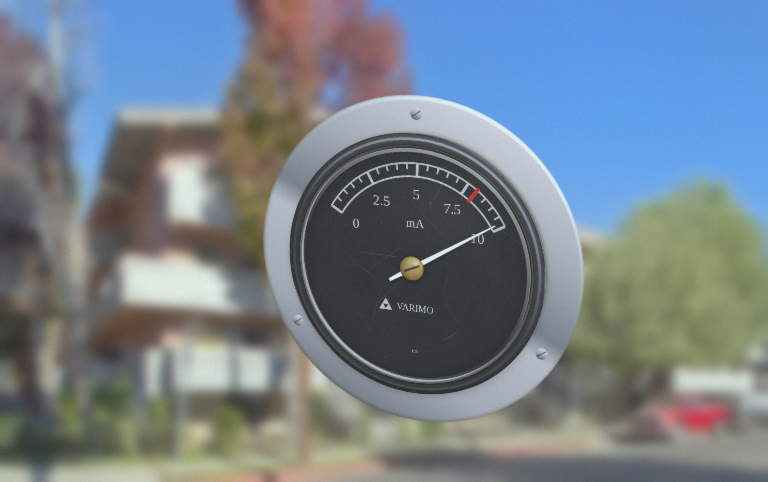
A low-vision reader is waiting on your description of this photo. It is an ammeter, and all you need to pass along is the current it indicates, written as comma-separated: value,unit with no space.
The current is 9.75,mA
